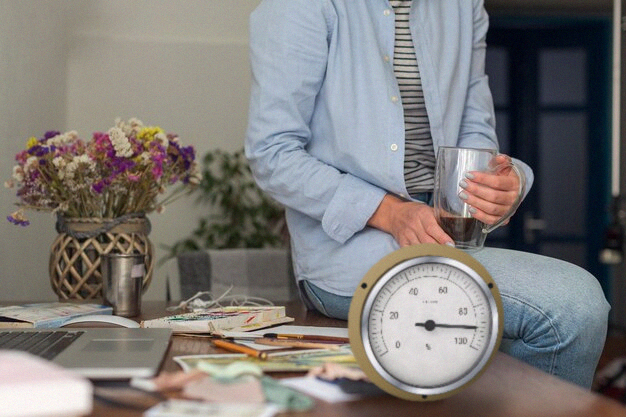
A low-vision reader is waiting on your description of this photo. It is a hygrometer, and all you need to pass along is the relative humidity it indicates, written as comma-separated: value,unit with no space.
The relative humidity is 90,%
